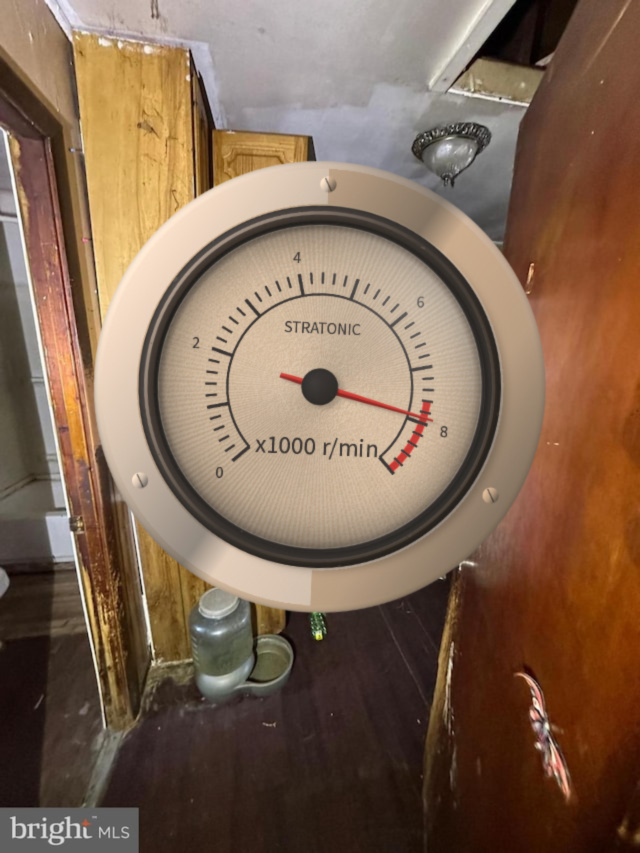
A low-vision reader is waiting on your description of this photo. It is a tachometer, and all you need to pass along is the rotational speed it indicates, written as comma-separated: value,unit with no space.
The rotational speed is 7900,rpm
